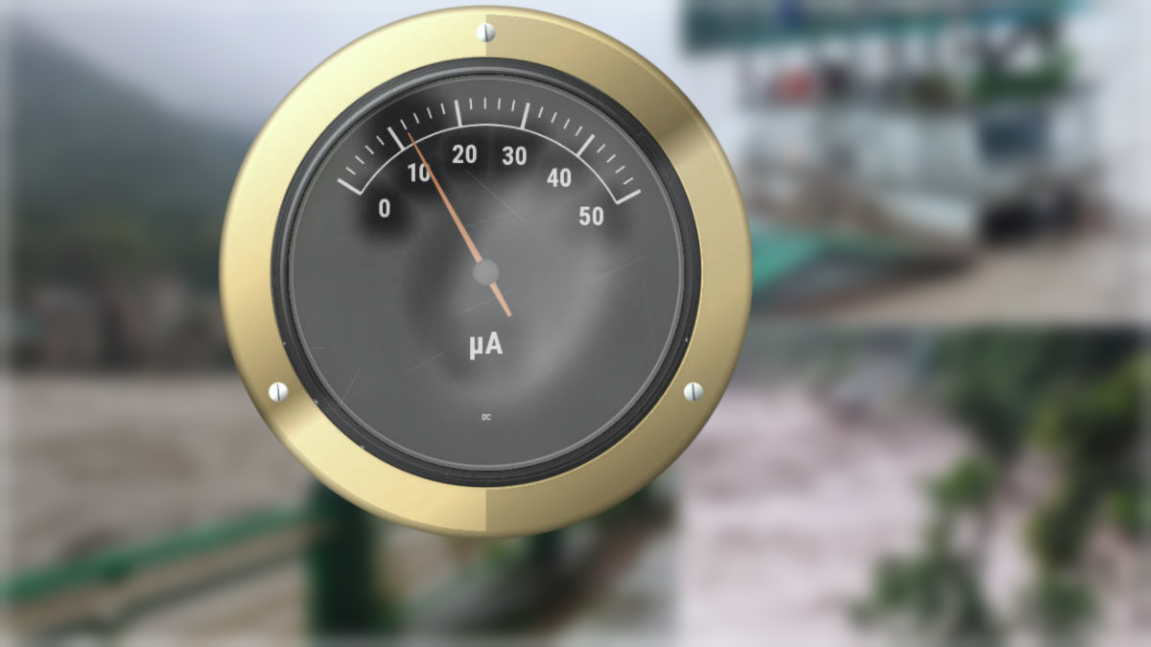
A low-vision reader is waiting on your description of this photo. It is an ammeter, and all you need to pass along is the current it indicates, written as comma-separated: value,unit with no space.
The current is 12,µA
